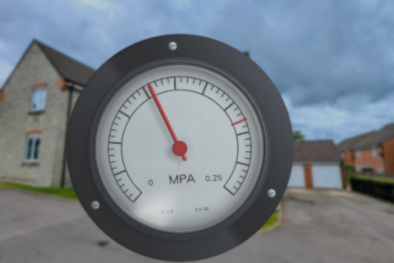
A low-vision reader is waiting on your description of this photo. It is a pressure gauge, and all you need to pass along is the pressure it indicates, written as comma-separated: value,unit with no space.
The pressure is 0.105,MPa
